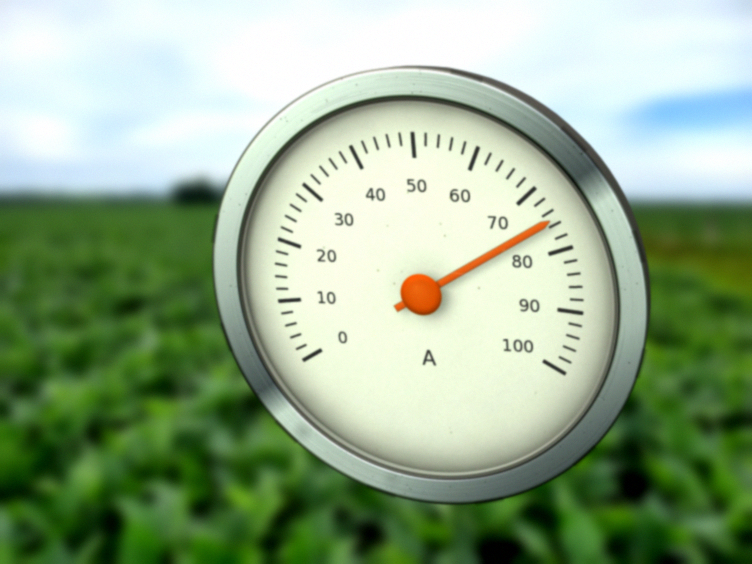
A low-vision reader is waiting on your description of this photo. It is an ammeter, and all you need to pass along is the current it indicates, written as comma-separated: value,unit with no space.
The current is 75,A
